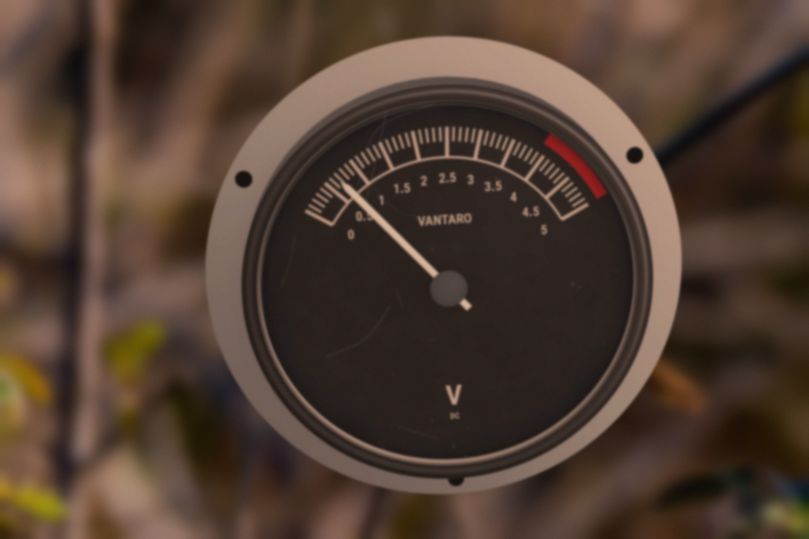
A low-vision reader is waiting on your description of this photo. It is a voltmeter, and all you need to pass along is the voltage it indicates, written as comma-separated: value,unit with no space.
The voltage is 0.7,V
